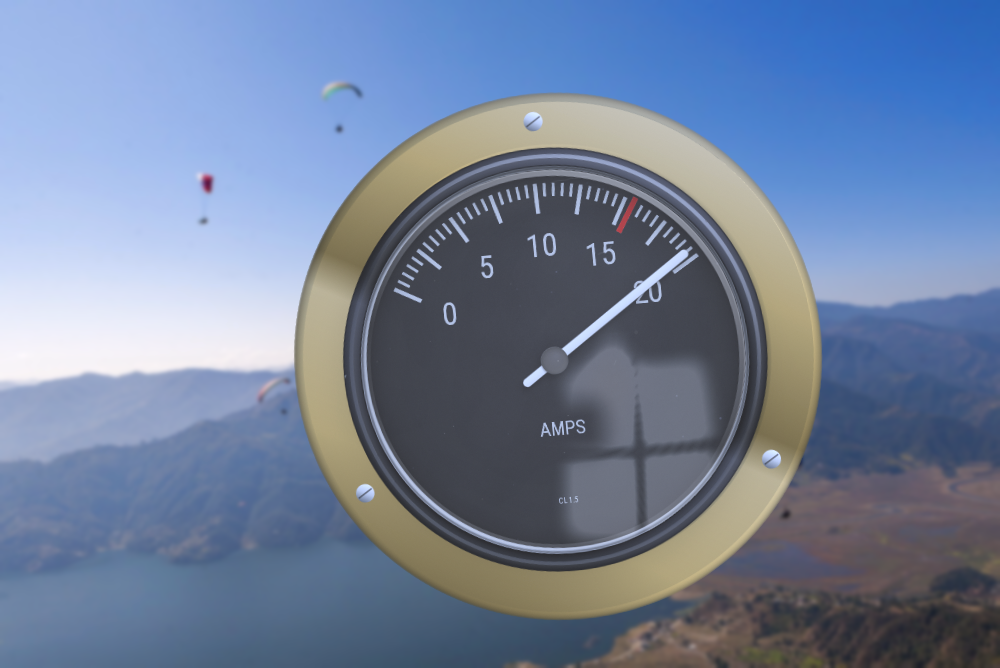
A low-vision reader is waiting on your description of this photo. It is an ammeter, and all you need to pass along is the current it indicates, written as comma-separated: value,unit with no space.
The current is 19.5,A
